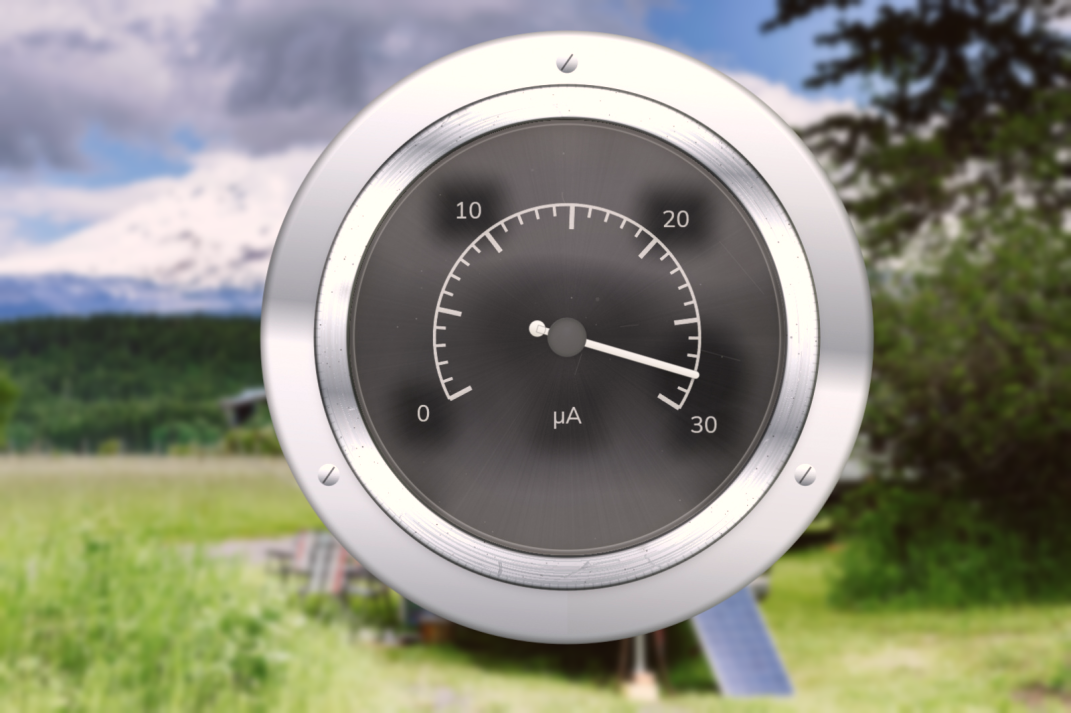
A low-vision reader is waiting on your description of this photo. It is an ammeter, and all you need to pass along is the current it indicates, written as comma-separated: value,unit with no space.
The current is 28,µA
